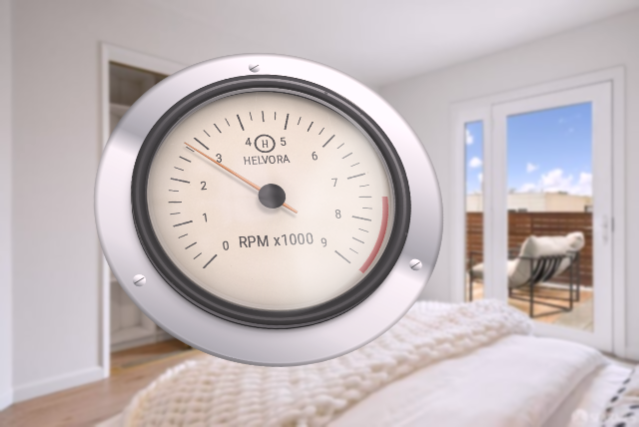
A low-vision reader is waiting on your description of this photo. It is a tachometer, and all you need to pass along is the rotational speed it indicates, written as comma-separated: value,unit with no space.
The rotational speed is 2750,rpm
